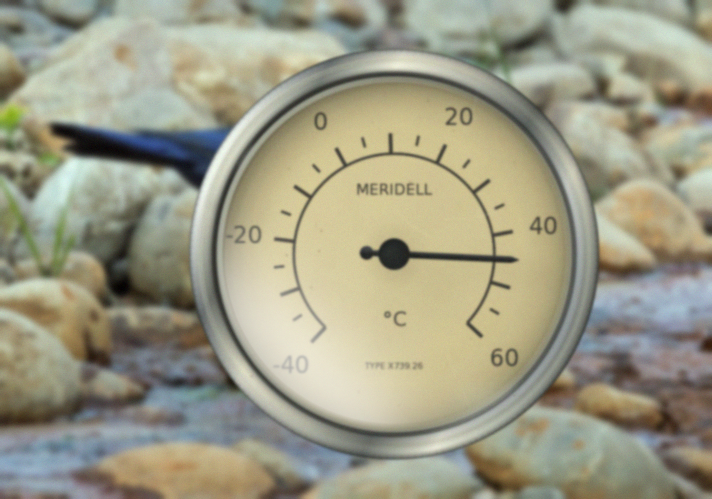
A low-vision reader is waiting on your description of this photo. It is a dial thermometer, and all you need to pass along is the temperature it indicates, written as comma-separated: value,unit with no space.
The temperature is 45,°C
